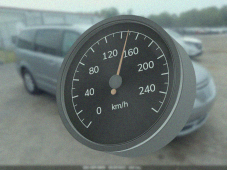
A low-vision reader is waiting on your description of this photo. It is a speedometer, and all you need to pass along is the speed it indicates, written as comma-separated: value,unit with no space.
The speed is 150,km/h
